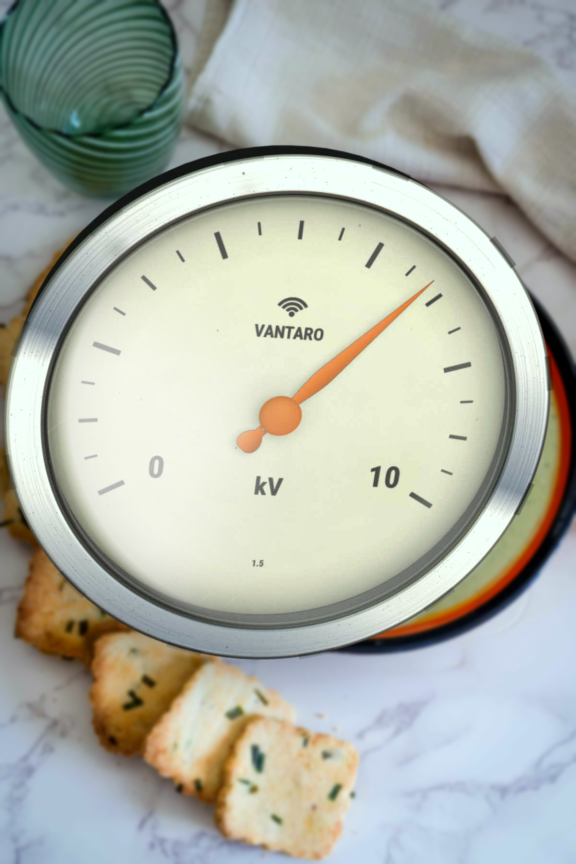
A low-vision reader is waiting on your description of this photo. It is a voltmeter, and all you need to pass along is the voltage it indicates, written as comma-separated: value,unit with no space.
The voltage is 6.75,kV
